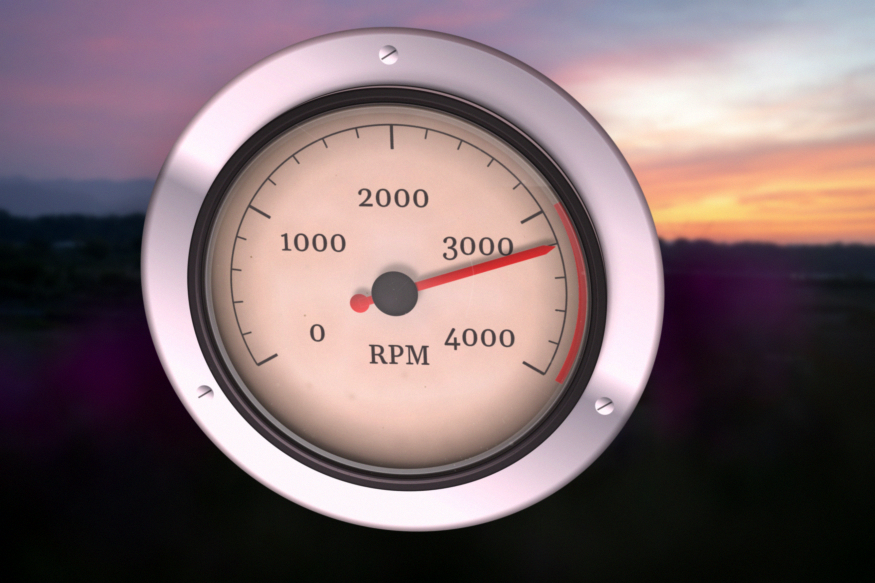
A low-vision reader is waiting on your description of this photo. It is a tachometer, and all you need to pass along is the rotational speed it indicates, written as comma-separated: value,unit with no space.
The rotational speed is 3200,rpm
